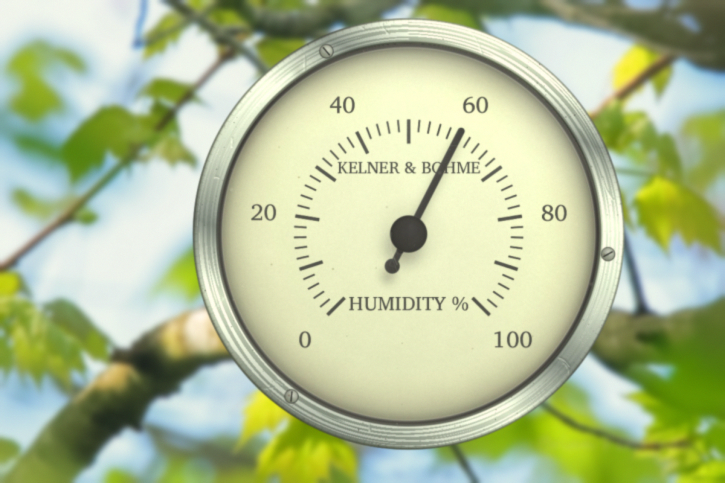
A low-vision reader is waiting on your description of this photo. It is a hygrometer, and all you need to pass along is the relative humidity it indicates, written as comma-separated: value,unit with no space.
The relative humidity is 60,%
